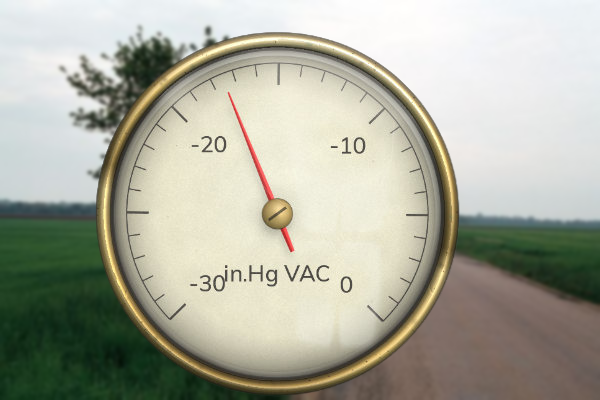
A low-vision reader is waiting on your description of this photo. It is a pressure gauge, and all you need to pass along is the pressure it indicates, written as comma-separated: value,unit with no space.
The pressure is -17.5,inHg
